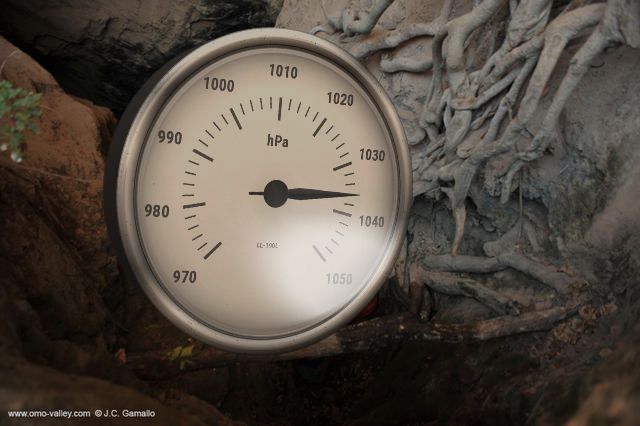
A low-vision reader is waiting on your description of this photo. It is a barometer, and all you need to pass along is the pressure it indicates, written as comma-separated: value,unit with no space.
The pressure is 1036,hPa
